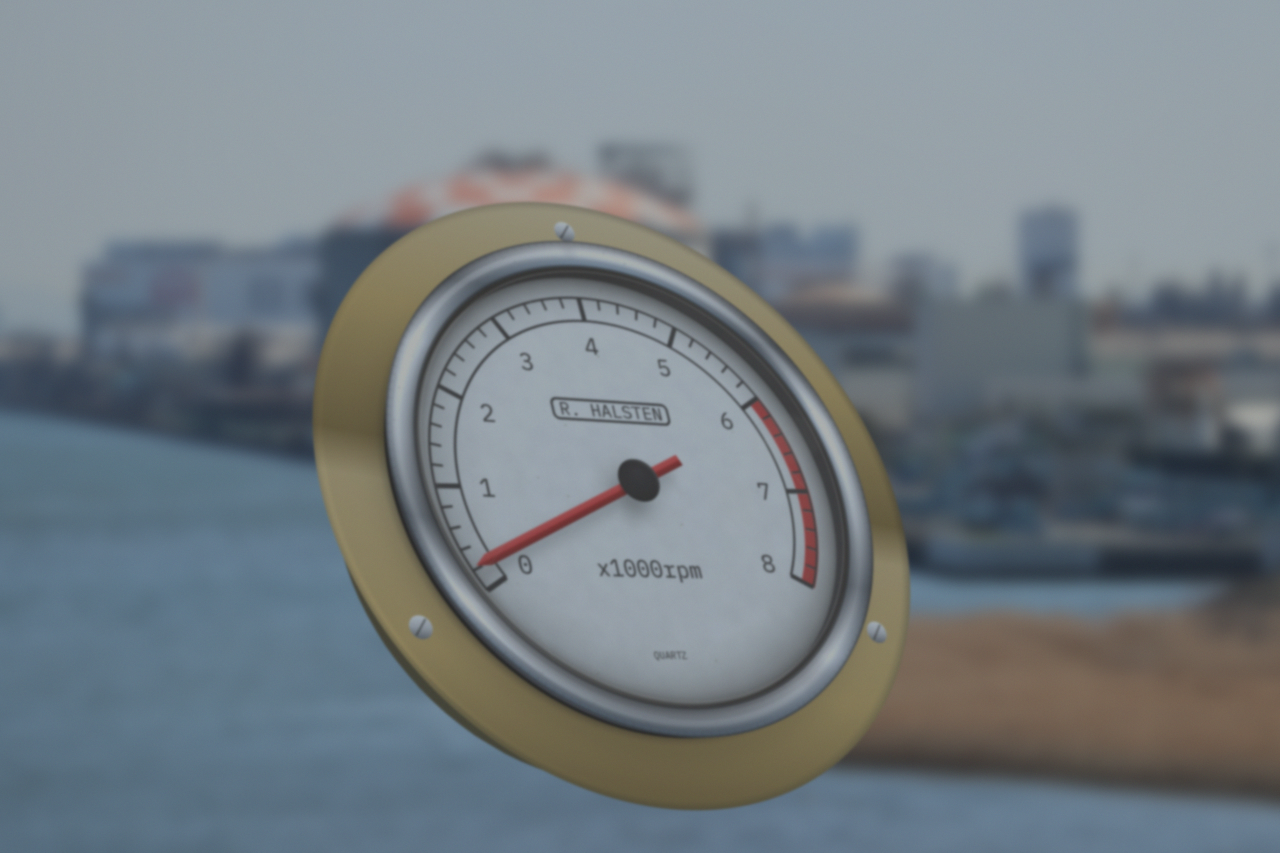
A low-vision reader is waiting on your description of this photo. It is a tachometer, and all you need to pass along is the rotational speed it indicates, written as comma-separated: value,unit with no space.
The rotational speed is 200,rpm
